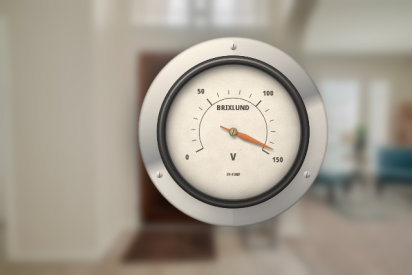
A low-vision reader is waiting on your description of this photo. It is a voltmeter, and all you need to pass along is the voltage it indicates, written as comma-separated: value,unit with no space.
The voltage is 145,V
